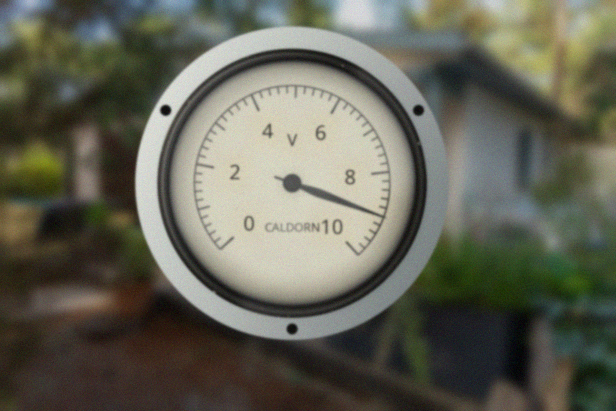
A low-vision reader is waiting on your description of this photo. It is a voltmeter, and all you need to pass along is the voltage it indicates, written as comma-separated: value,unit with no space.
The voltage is 9,V
